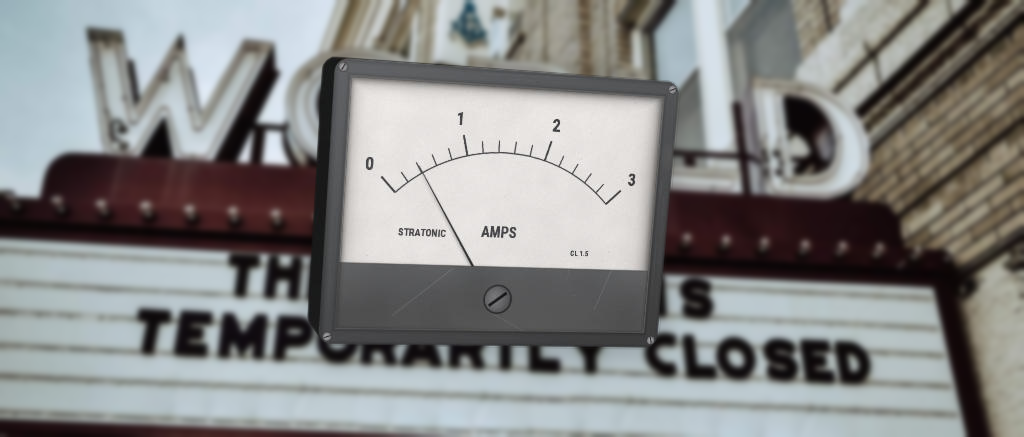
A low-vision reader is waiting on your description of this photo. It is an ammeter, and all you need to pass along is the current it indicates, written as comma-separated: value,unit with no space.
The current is 0.4,A
